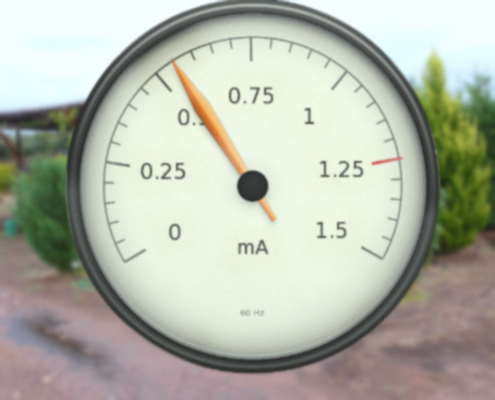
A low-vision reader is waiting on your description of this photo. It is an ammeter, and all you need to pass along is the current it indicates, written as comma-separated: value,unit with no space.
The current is 0.55,mA
